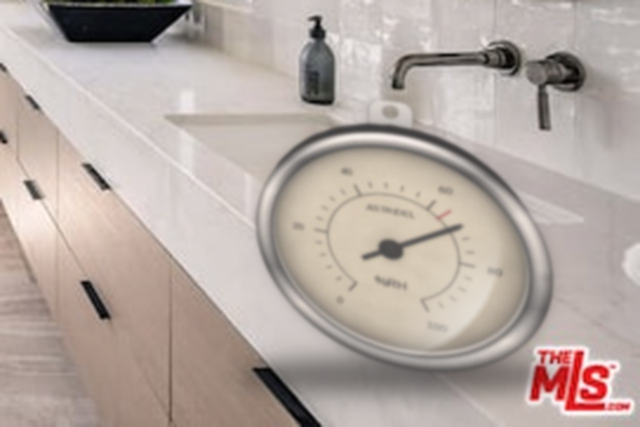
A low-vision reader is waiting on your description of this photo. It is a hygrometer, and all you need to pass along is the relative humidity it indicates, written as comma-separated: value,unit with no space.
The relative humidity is 68,%
